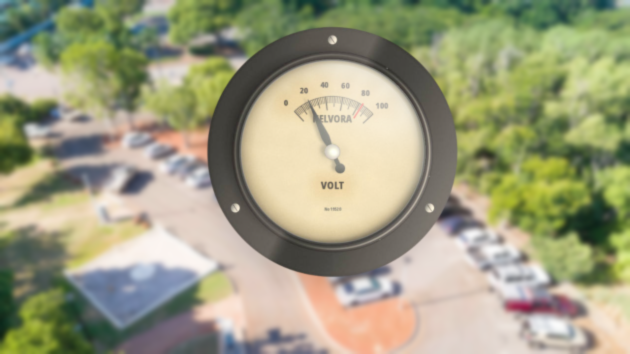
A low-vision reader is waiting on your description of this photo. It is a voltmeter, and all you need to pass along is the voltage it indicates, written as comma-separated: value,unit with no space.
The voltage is 20,V
